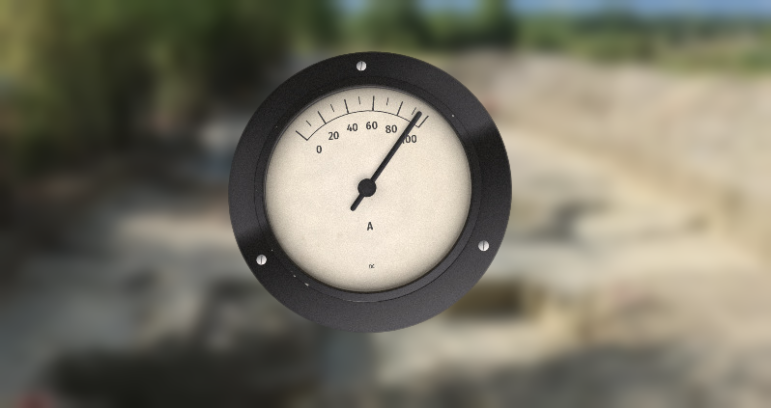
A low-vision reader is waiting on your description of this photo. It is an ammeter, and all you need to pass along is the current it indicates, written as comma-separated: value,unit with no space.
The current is 95,A
